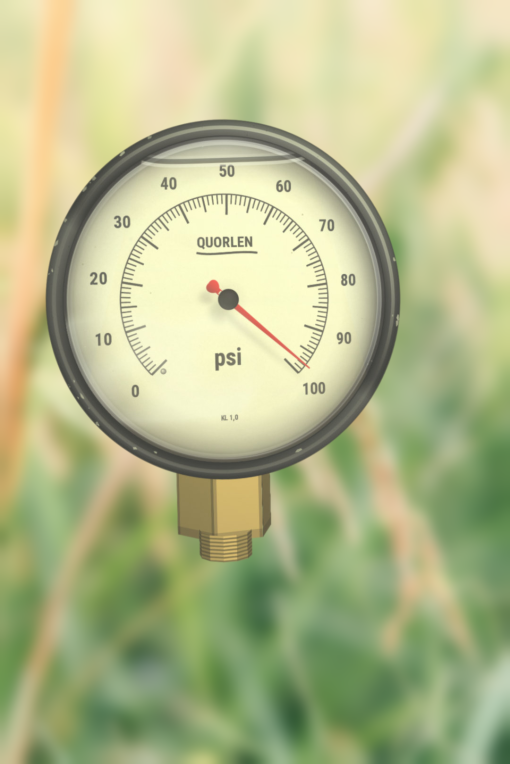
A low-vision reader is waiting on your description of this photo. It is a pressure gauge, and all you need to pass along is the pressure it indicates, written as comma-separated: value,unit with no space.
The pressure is 98,psi
